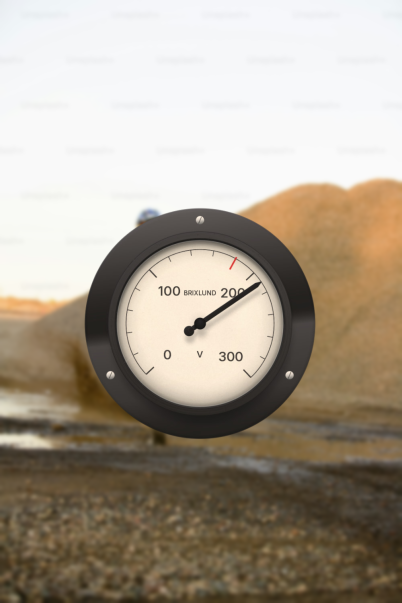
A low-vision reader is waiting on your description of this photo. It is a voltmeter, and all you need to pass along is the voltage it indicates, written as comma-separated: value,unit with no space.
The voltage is 210,V
